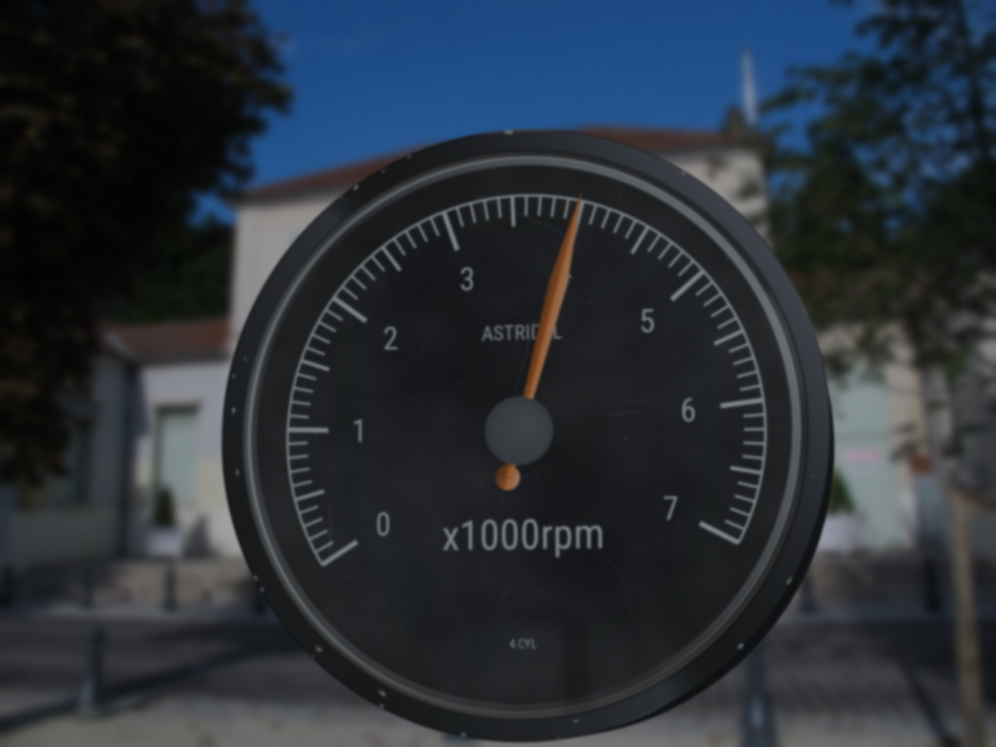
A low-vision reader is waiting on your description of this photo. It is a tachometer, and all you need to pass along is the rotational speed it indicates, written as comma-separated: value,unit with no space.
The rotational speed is 4000,rpm
